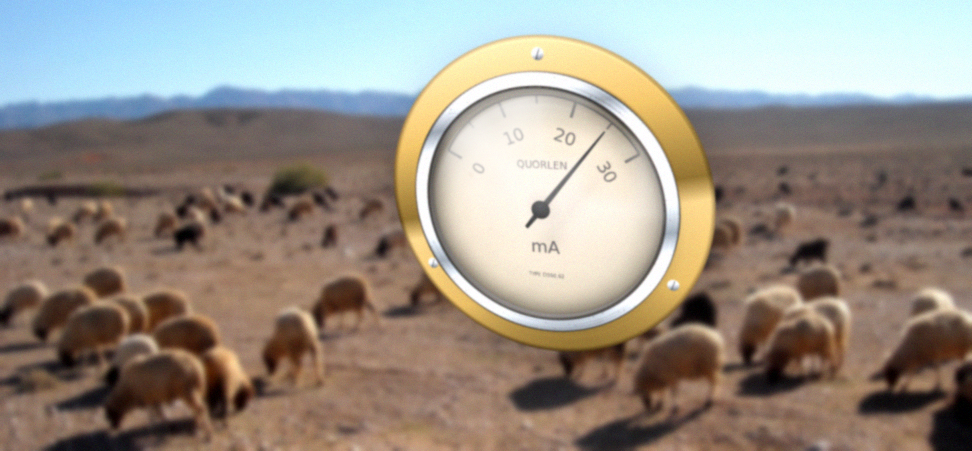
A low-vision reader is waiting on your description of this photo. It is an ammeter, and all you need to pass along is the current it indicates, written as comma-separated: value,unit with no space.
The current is 25,mA
